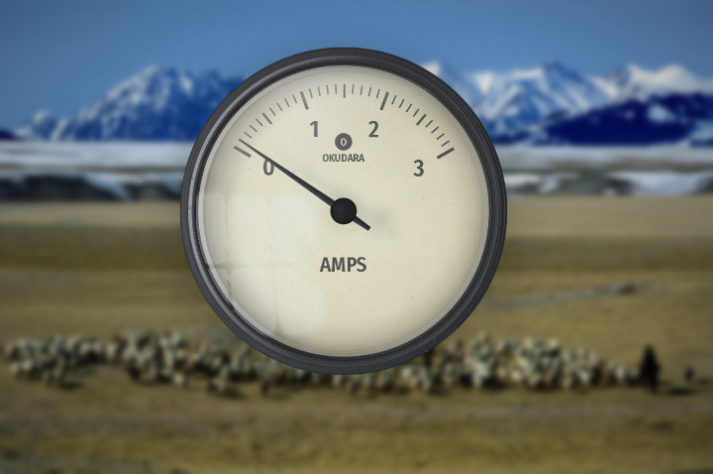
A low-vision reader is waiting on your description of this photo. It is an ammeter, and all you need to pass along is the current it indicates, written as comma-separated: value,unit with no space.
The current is 0.1,A
